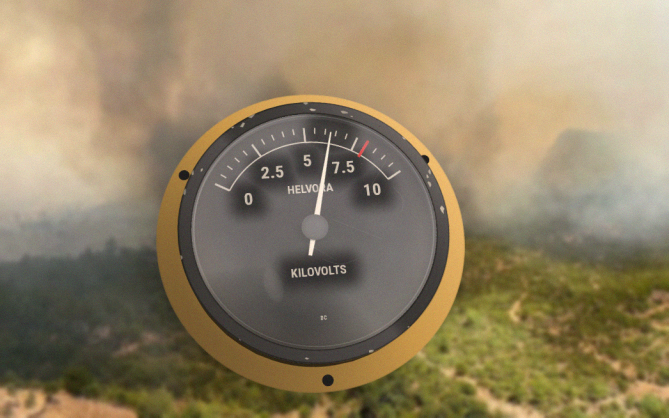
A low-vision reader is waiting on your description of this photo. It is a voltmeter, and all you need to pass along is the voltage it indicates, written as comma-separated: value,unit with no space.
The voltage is 6.25,kV
